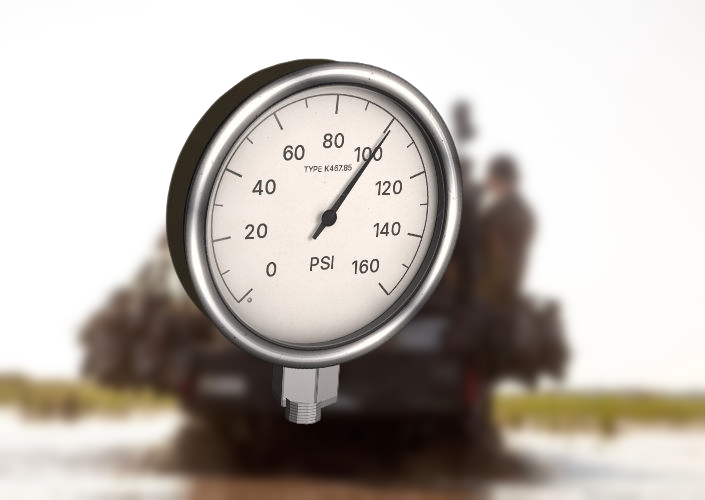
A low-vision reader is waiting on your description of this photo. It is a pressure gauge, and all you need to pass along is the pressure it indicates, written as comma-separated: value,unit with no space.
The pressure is 100,psi
